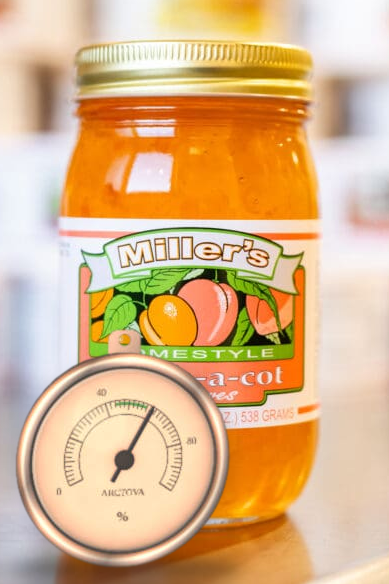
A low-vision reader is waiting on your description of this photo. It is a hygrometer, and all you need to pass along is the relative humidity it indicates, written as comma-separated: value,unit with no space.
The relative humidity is 60,%
